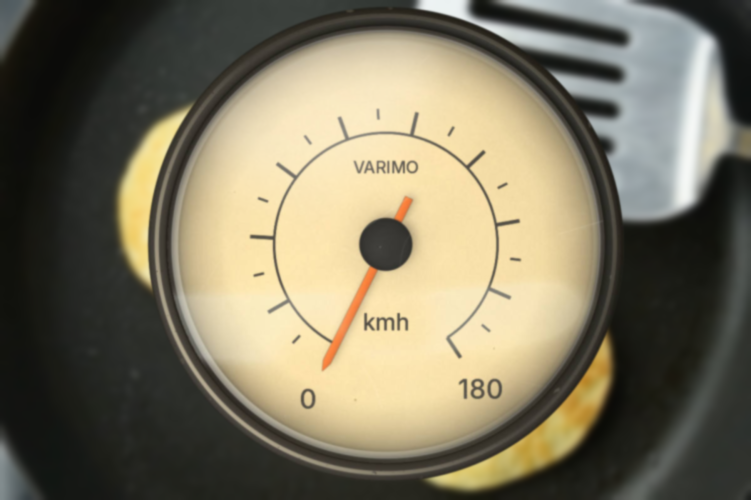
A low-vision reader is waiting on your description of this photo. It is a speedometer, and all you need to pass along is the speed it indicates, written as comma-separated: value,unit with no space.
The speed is 0,km/h
